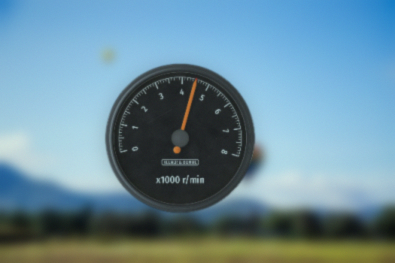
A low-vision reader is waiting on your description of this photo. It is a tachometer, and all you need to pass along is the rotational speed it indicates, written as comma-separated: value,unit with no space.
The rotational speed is 4500,rpm
